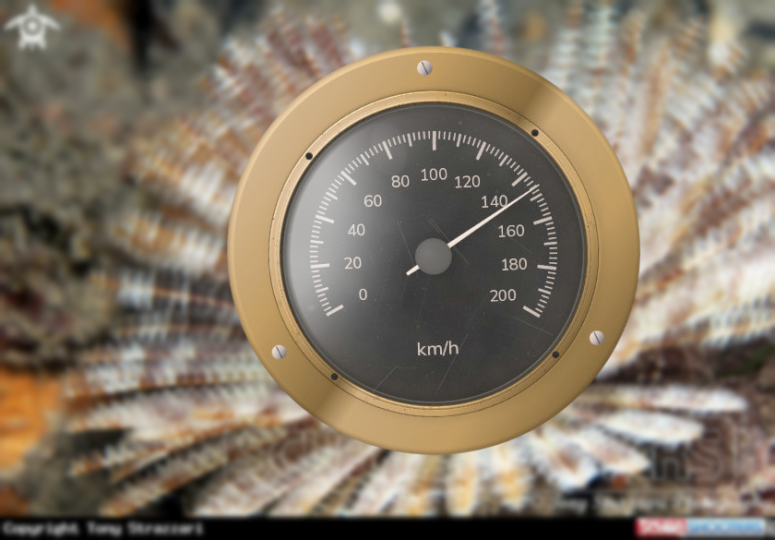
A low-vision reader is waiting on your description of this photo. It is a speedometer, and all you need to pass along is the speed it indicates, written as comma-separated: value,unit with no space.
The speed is 146,km/h
